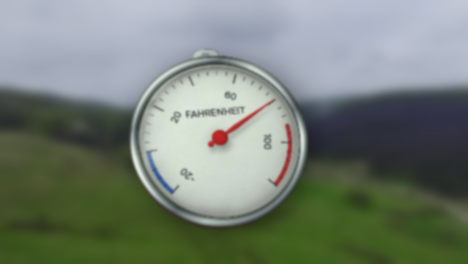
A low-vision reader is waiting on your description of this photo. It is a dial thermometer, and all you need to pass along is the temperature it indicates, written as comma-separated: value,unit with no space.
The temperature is 80,°F
